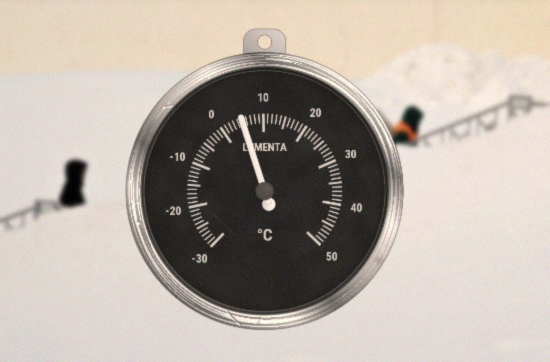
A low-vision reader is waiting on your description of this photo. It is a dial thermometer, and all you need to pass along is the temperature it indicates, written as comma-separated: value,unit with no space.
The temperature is 5,°C
